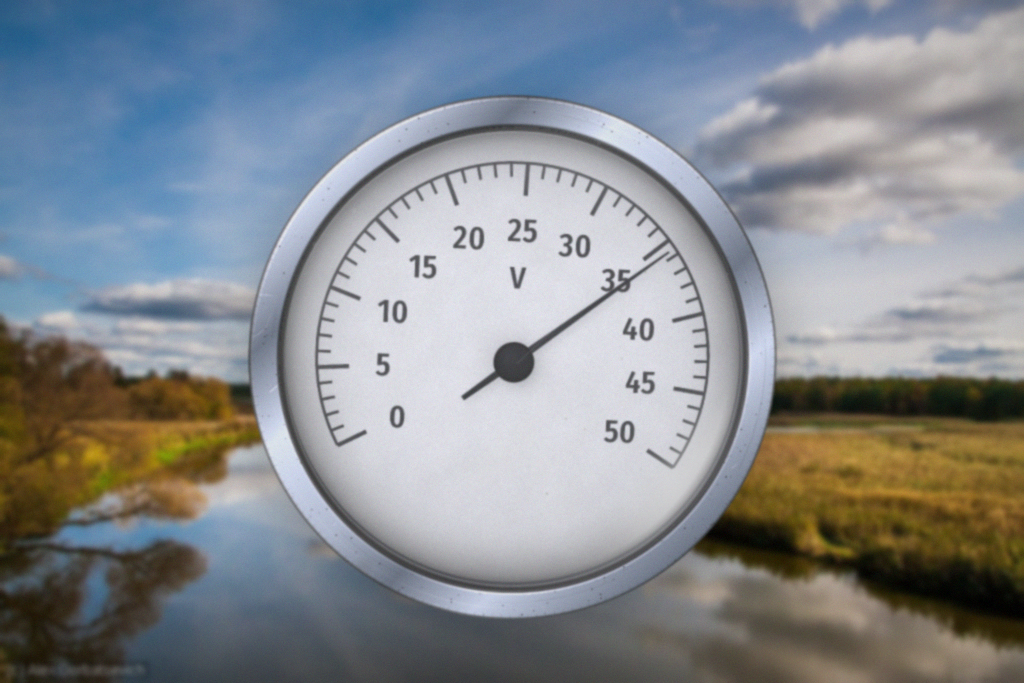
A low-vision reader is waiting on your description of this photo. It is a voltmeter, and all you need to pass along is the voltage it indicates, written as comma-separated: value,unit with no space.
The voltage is 35.5,V
